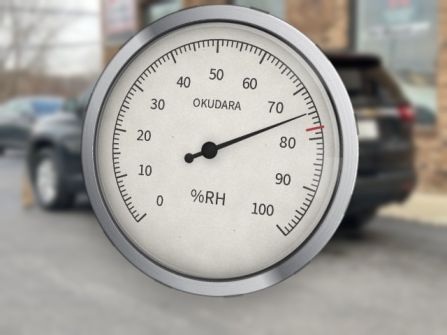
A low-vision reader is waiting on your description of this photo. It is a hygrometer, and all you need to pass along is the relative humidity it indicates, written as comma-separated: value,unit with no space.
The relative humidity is 75,%
